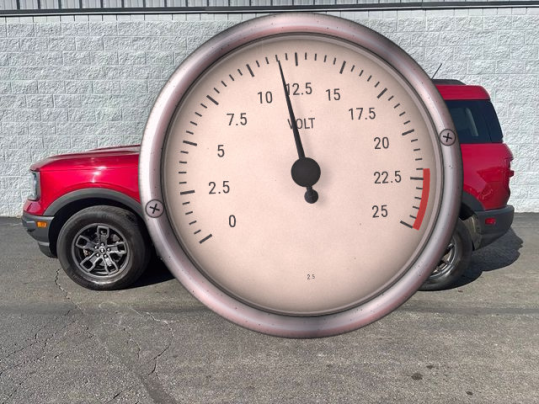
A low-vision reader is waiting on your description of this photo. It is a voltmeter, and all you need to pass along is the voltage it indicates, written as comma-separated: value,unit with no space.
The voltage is 11.5,V
